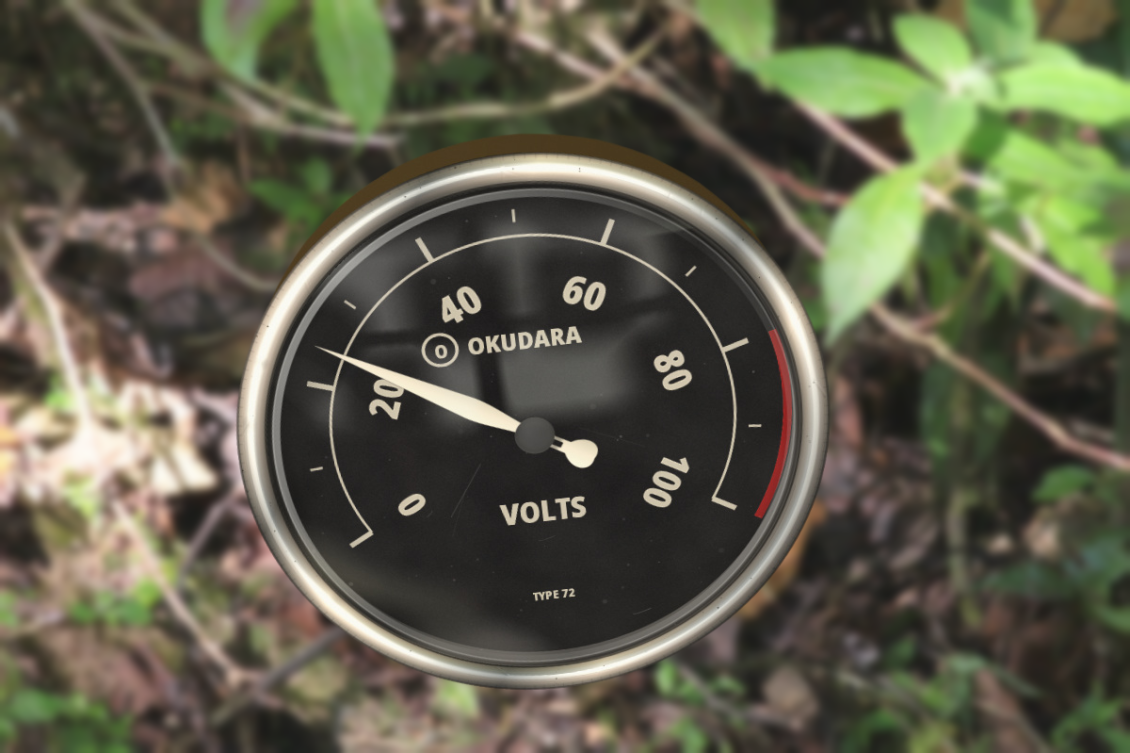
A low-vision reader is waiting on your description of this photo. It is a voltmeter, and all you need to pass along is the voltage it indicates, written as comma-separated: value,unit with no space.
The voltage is 25,V
